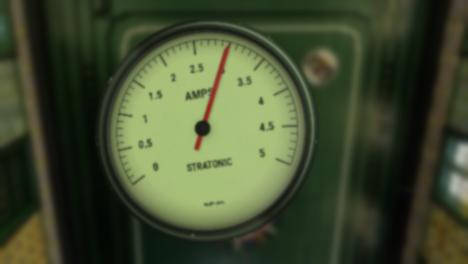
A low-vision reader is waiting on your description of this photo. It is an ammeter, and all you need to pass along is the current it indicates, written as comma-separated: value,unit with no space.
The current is 3,A
